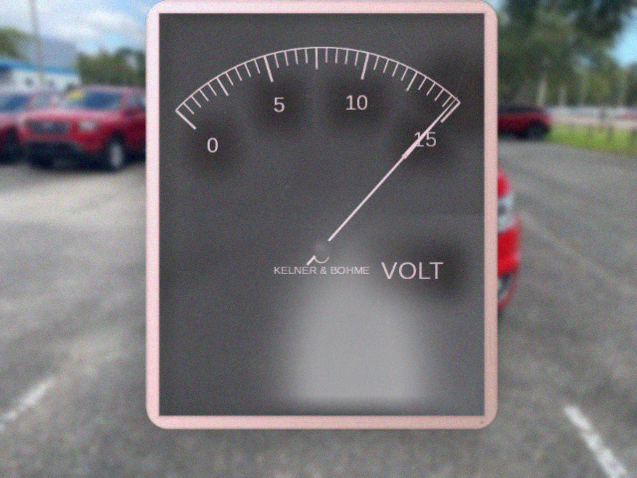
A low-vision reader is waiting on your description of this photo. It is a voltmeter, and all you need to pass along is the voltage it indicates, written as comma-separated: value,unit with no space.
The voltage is 14.75,V
